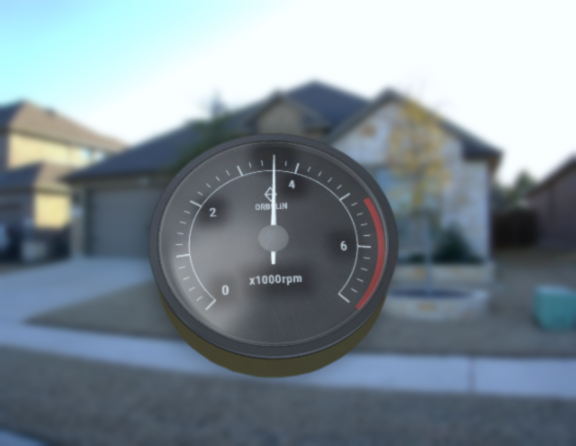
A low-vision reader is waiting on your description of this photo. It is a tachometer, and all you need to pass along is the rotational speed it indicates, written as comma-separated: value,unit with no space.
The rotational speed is 3600,rpm
